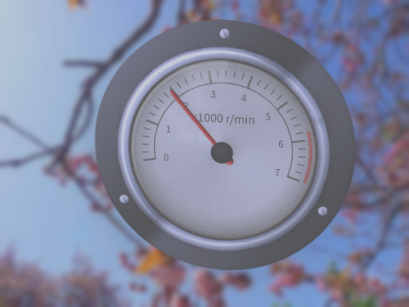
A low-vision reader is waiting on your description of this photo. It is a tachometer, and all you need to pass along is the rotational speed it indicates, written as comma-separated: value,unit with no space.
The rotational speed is 2000,rpm
